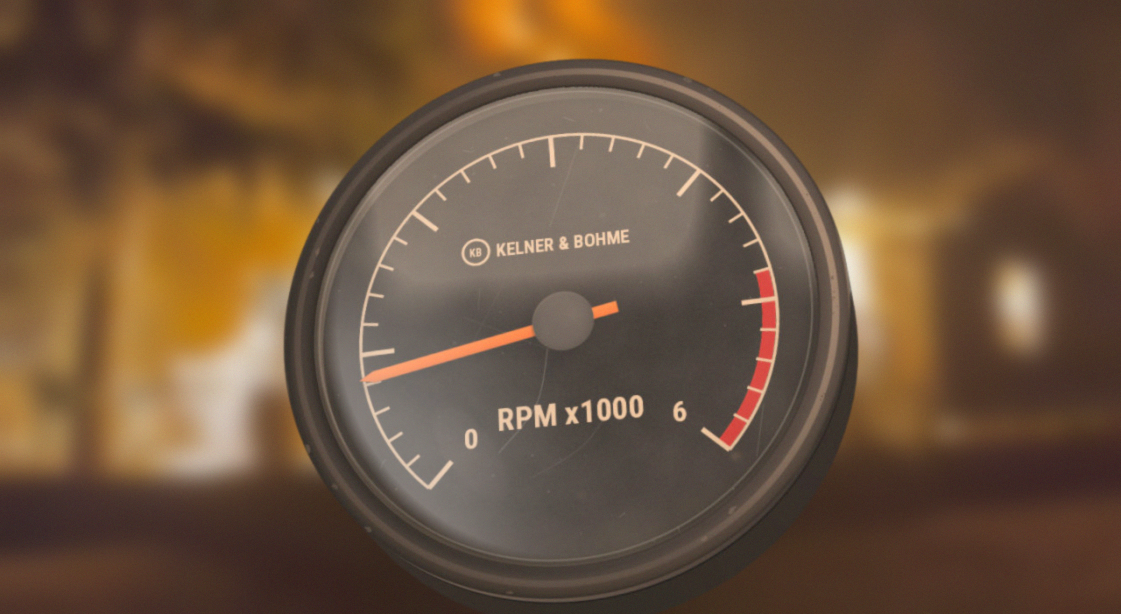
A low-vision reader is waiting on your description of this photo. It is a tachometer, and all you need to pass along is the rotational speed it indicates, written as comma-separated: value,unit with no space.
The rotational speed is 800,rpm
